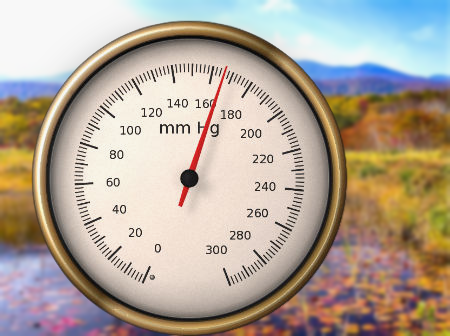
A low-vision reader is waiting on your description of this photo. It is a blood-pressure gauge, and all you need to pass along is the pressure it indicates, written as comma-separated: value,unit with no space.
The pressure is 166,mmHg
